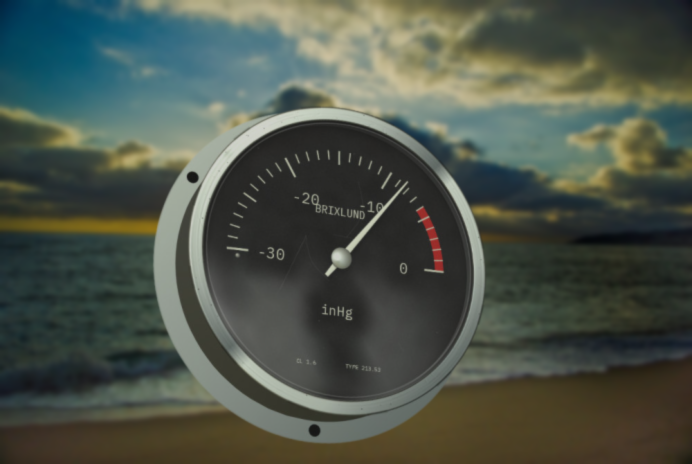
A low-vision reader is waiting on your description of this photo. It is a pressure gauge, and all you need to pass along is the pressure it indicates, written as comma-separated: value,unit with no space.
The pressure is -8.5,inHg
